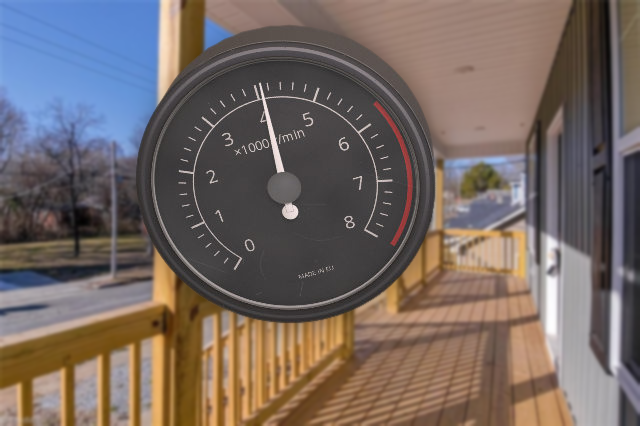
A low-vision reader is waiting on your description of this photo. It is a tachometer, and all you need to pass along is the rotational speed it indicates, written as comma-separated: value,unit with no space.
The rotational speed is 4100,rpm
